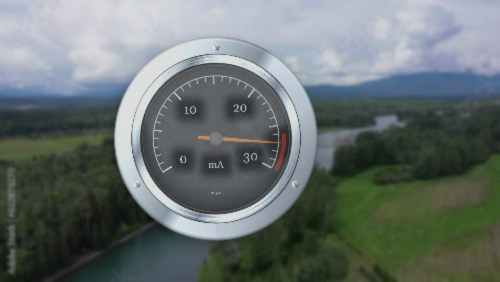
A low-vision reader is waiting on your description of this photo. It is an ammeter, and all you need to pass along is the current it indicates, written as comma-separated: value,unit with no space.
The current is 27,mA
